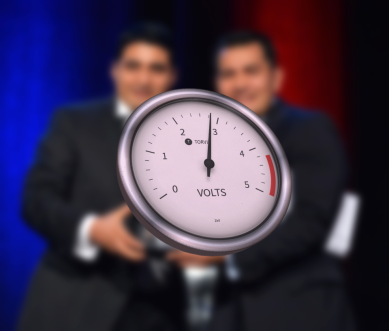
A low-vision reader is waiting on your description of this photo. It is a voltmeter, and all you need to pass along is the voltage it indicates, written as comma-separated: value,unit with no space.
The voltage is 2.8,V
